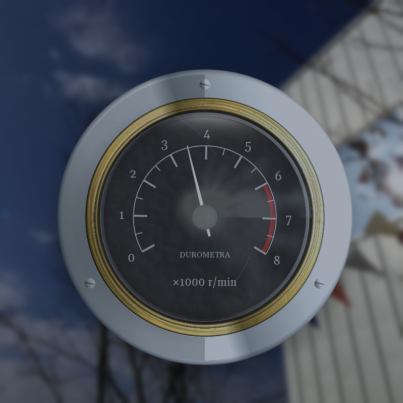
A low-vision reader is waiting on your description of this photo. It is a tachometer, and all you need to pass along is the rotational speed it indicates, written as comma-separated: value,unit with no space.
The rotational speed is 3500,rpm
